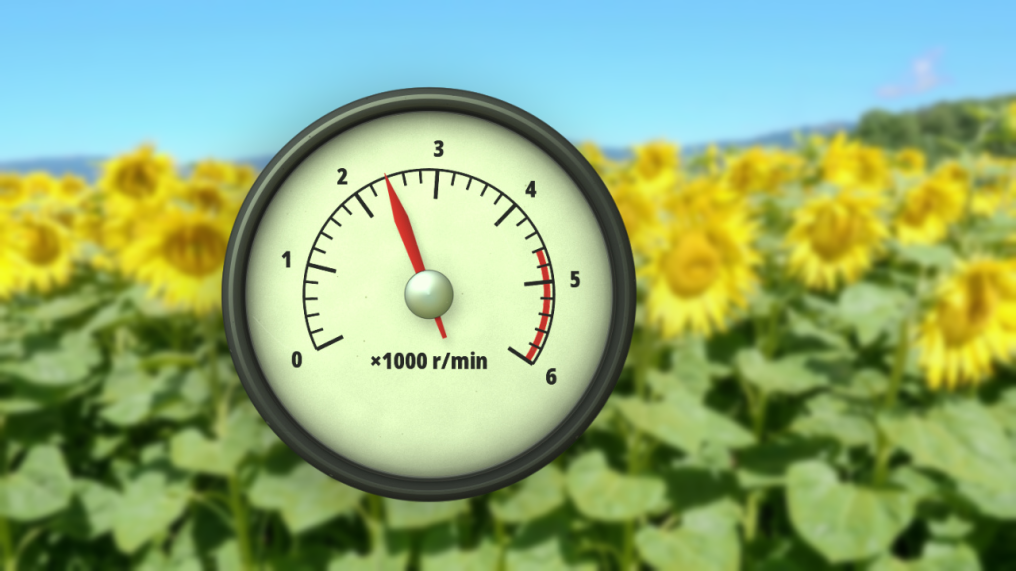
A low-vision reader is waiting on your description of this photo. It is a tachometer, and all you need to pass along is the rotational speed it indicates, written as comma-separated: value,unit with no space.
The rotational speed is 2400,rpm
